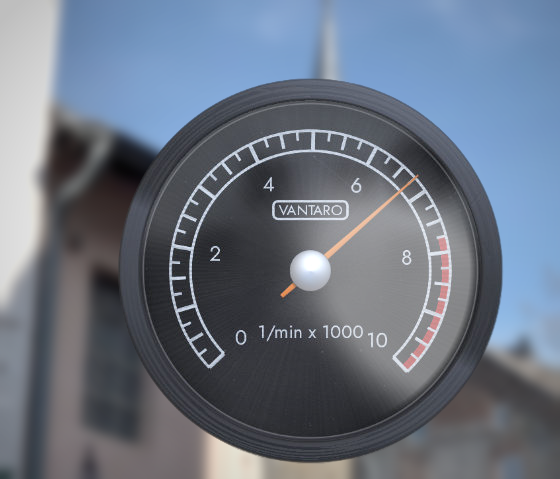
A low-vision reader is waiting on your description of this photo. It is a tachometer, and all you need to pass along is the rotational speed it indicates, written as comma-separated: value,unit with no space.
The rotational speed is 6750,rpm
